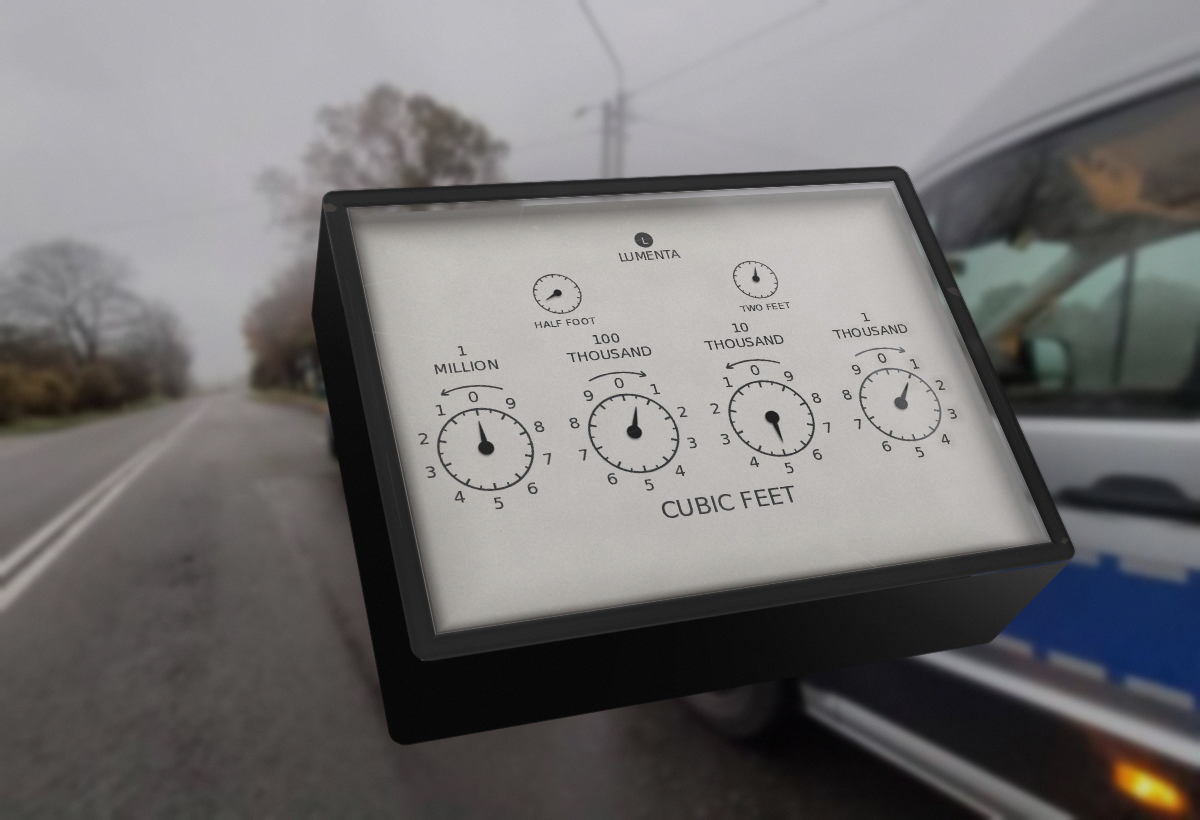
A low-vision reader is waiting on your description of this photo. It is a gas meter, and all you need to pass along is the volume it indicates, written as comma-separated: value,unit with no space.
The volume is 5100,ft³
